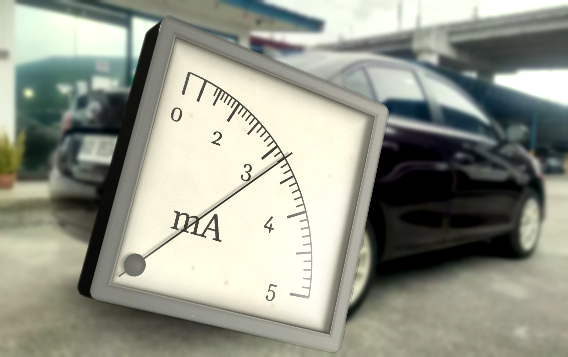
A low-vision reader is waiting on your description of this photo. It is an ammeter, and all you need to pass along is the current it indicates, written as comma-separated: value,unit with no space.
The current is 3.2,mA
